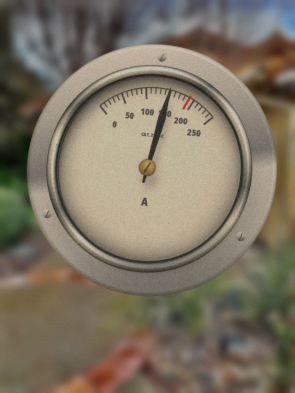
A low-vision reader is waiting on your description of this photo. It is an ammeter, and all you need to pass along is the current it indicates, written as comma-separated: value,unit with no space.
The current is 150,A
